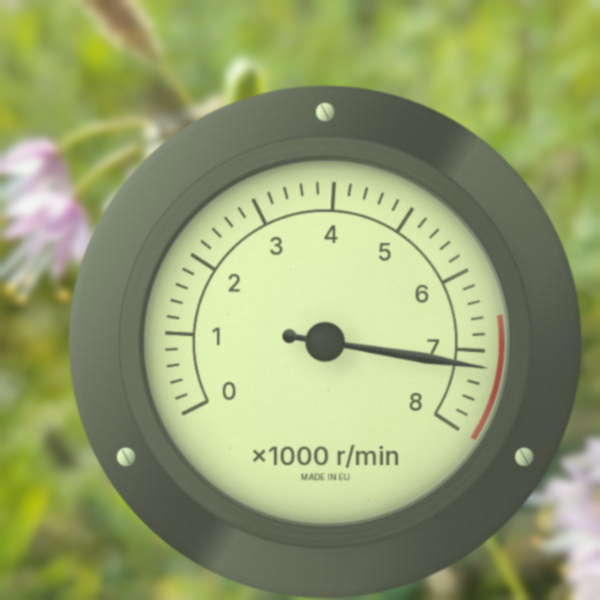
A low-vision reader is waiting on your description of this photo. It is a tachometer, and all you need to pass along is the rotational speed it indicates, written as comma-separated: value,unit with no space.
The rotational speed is 7200,rpm
